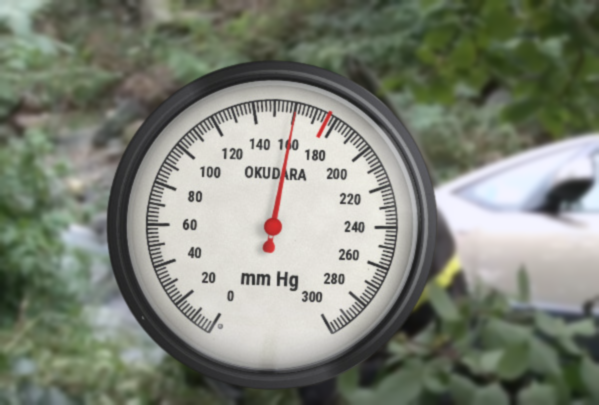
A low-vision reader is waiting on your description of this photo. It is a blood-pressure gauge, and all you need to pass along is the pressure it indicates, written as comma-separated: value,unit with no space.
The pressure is 160,mmHg
